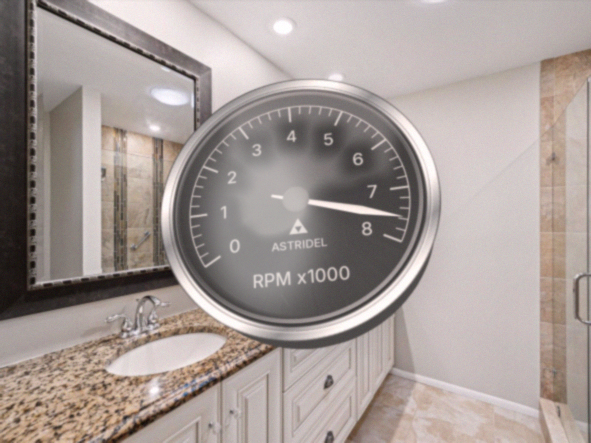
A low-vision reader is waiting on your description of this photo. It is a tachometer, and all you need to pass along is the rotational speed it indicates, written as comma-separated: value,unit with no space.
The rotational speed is 7600,rpm
